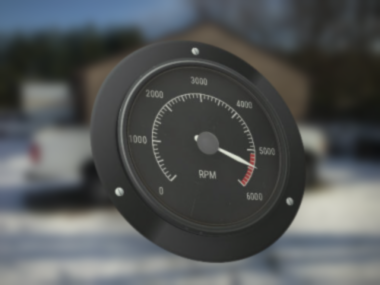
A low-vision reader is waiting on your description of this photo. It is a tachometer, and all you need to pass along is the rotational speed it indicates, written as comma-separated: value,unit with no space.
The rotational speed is 5500,rpm
